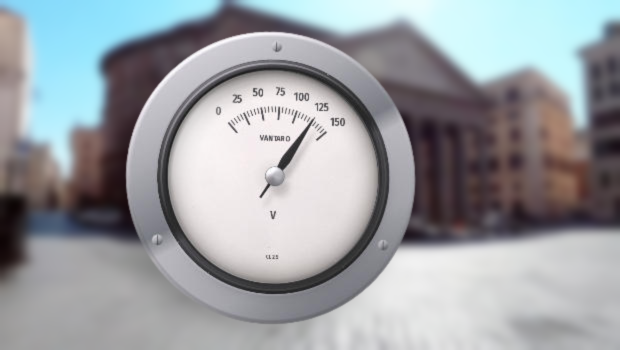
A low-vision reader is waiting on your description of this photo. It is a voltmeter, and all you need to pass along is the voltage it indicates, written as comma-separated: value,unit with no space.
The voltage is 125,V
